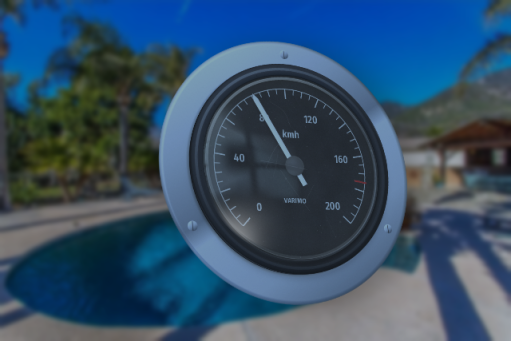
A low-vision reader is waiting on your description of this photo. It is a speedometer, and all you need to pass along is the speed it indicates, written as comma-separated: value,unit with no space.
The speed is 80,km/h
